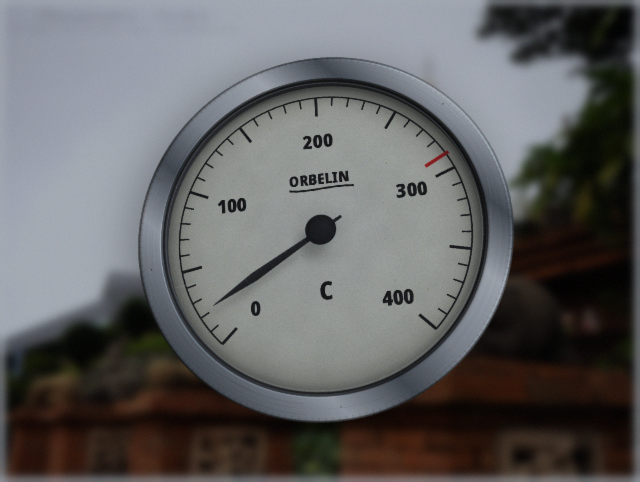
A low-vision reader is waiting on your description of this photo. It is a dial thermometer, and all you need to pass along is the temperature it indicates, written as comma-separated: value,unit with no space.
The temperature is 20,°C
